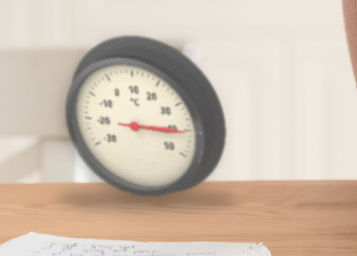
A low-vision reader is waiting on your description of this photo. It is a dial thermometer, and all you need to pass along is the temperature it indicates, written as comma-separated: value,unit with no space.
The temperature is 40,°C
